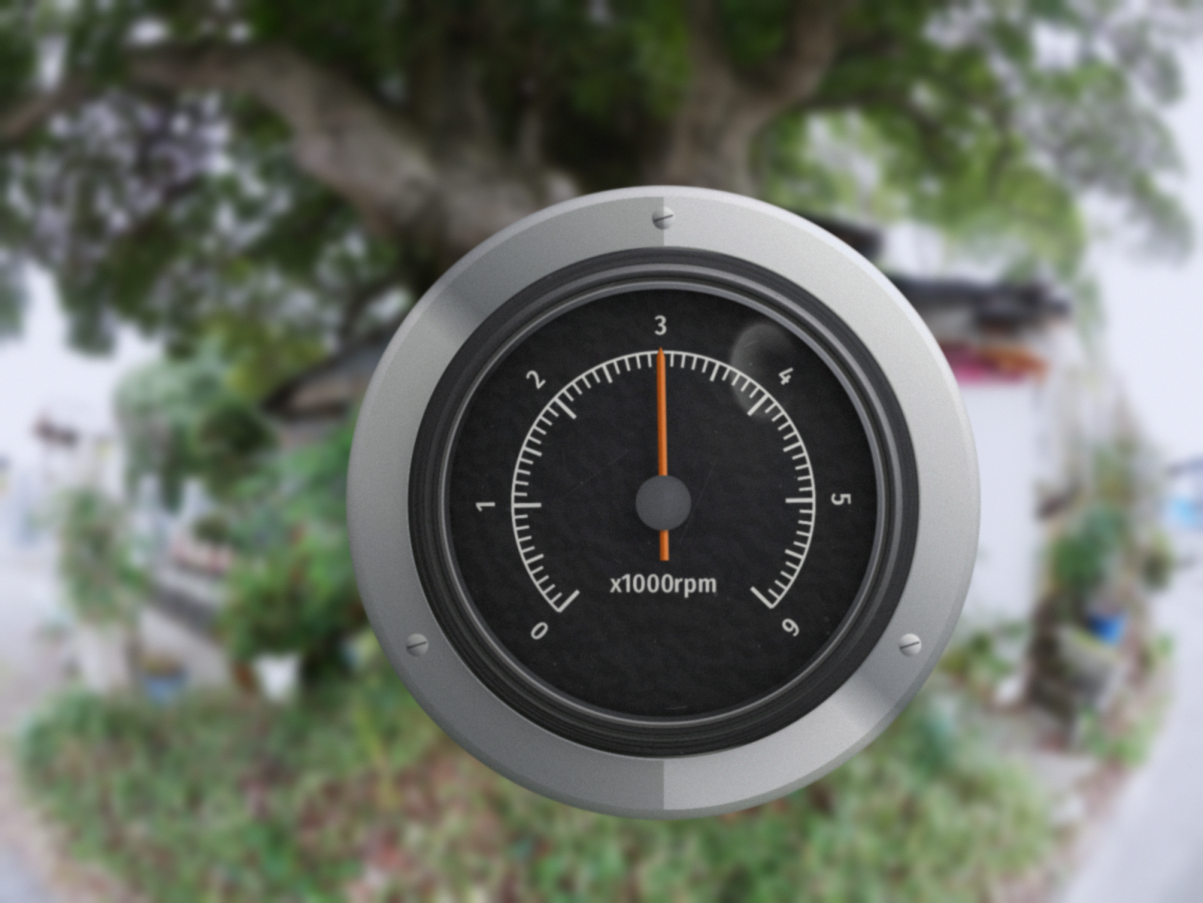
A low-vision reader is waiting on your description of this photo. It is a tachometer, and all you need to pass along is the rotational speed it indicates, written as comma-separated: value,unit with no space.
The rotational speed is 3000,rpm
